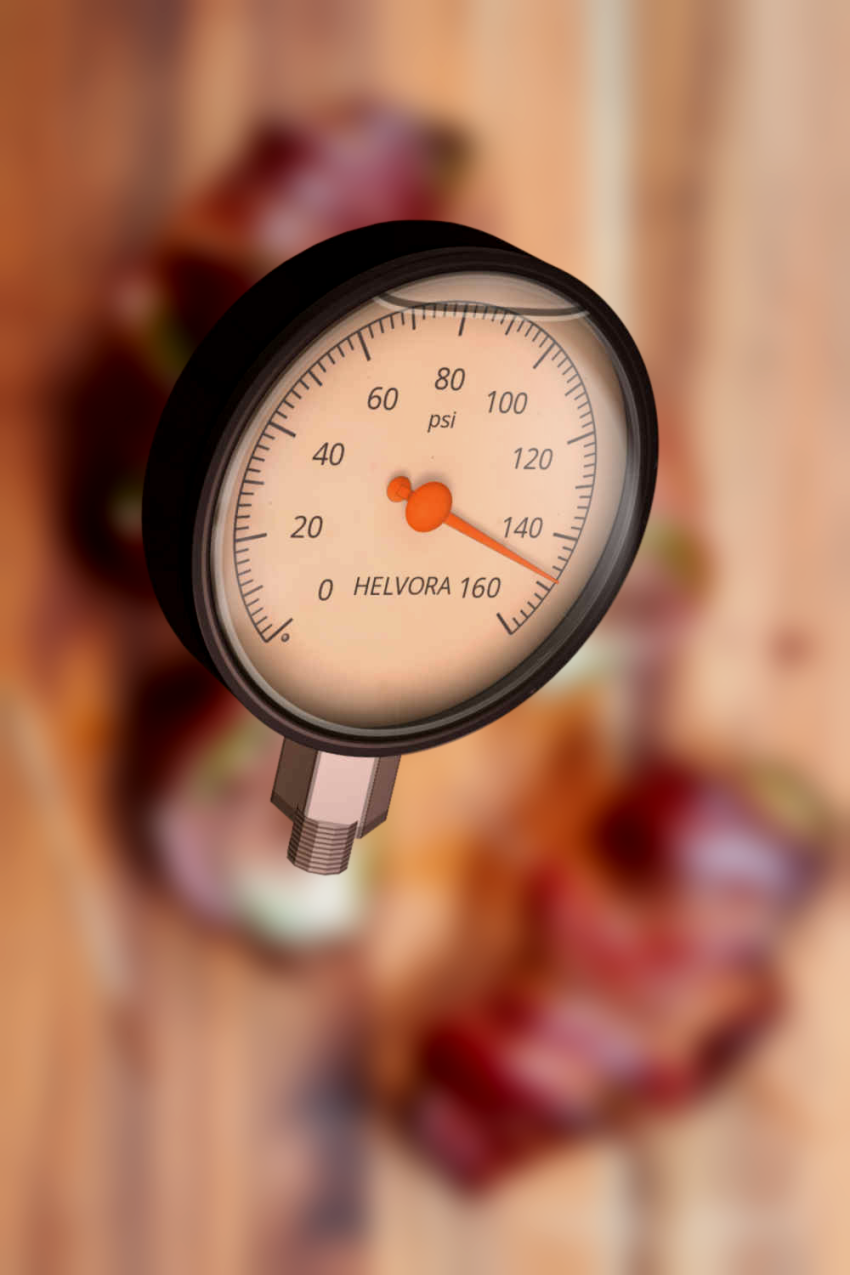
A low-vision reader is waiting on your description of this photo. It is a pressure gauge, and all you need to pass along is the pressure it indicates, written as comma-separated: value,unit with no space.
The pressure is 148,psi
